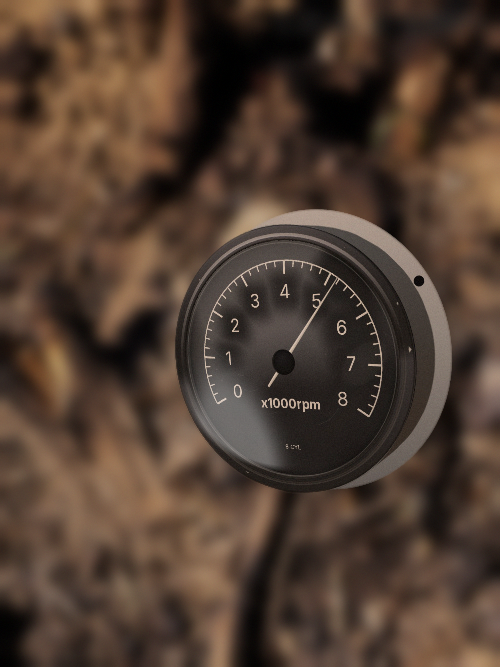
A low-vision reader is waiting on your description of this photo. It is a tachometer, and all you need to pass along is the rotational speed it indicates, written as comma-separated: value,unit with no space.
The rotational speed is 5200,rpm
